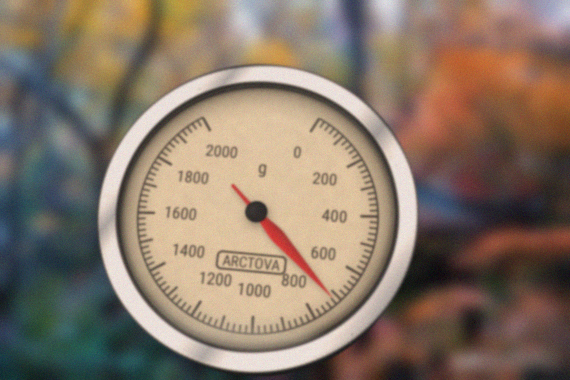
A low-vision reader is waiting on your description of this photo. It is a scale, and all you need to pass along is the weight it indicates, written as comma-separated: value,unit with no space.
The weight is 720,g
